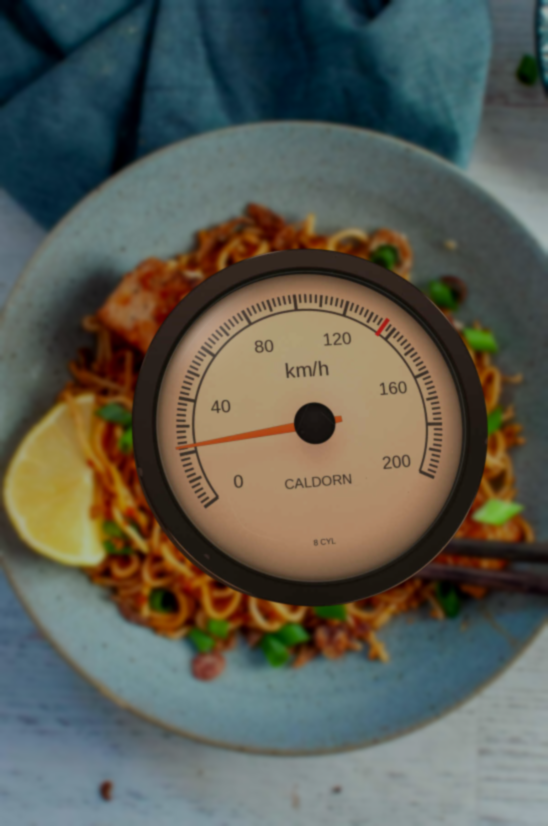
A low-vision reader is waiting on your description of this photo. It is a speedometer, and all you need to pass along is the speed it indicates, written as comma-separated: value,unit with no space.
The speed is 22,km/h
